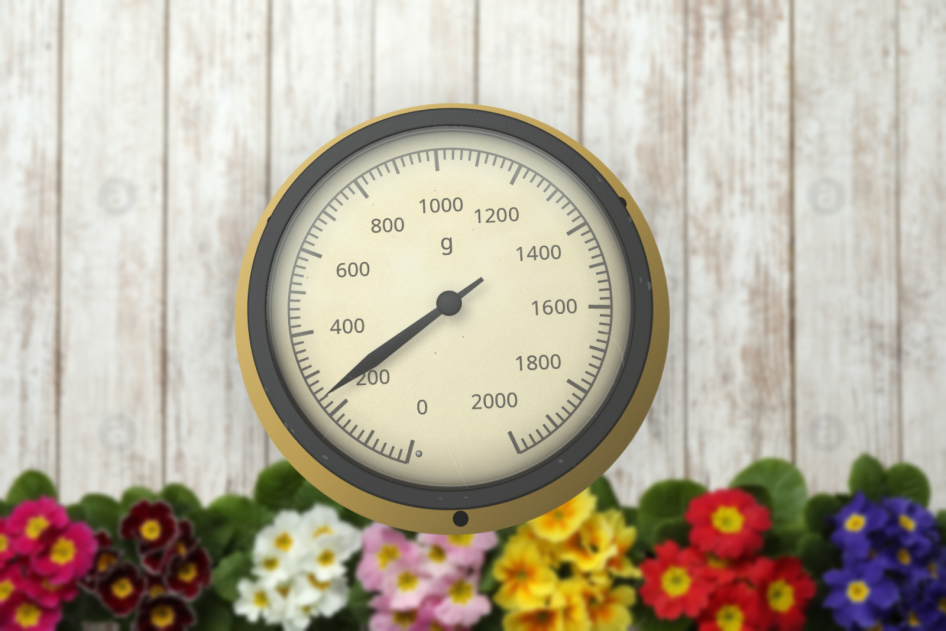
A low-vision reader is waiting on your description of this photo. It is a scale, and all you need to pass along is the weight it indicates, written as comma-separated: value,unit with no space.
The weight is 240,g
